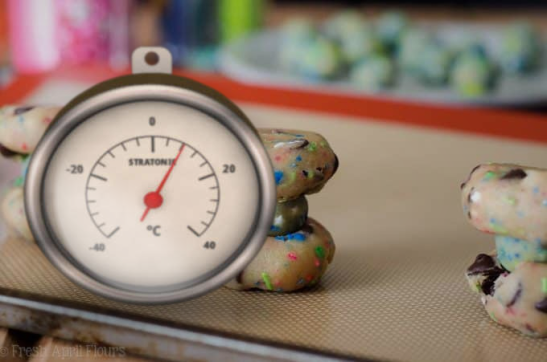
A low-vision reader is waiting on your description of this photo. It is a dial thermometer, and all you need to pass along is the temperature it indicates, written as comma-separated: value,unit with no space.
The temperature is 8,°C
